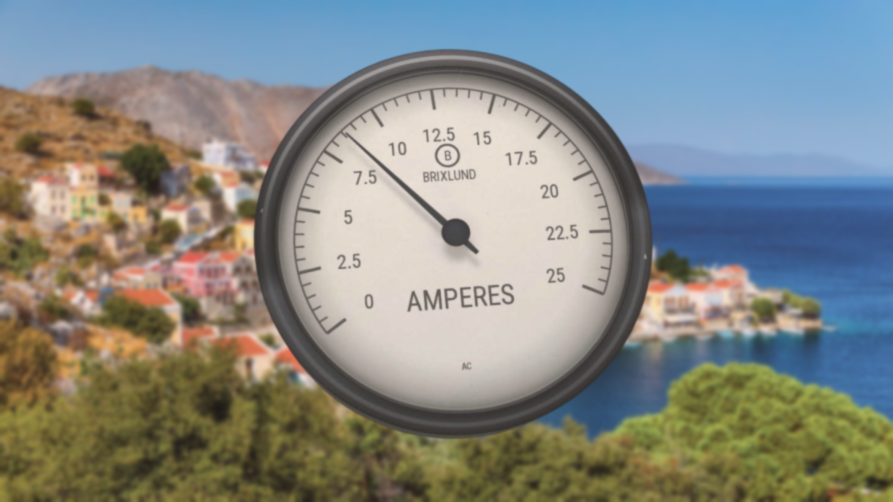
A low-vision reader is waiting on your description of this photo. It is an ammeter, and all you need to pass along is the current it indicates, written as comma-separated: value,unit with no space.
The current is 8.5,A
